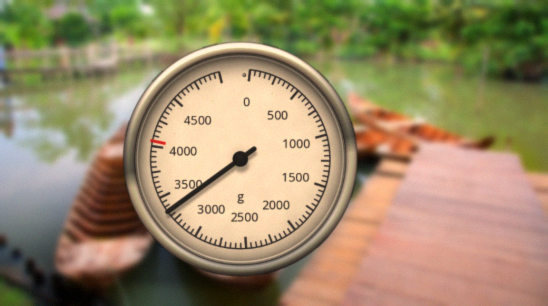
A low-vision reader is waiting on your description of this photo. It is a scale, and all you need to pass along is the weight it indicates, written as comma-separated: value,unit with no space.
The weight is 3350,g
